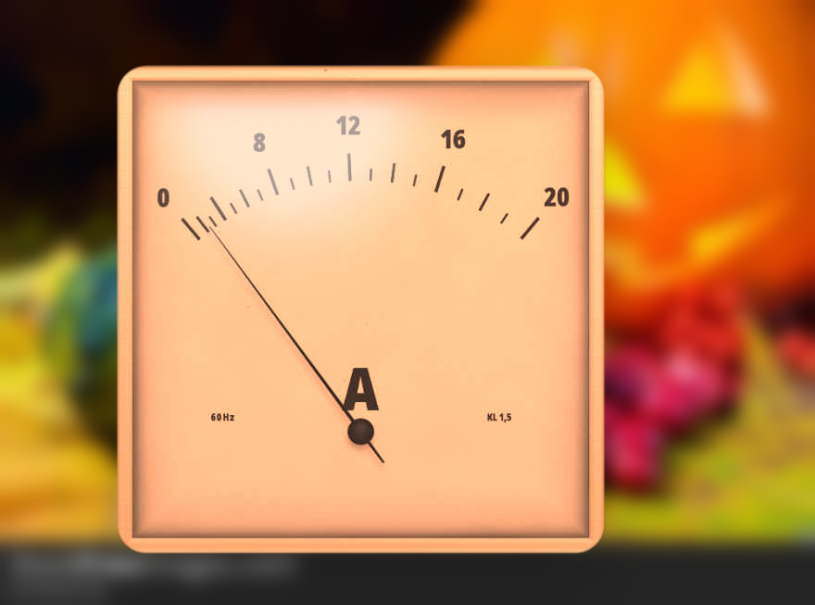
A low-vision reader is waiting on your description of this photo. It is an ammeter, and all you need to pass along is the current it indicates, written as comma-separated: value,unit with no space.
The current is 2.5,A
